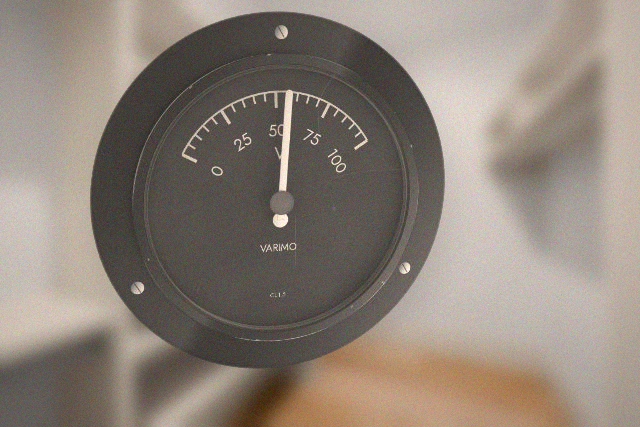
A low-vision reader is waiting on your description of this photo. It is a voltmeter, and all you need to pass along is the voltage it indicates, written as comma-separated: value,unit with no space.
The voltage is 55,V
